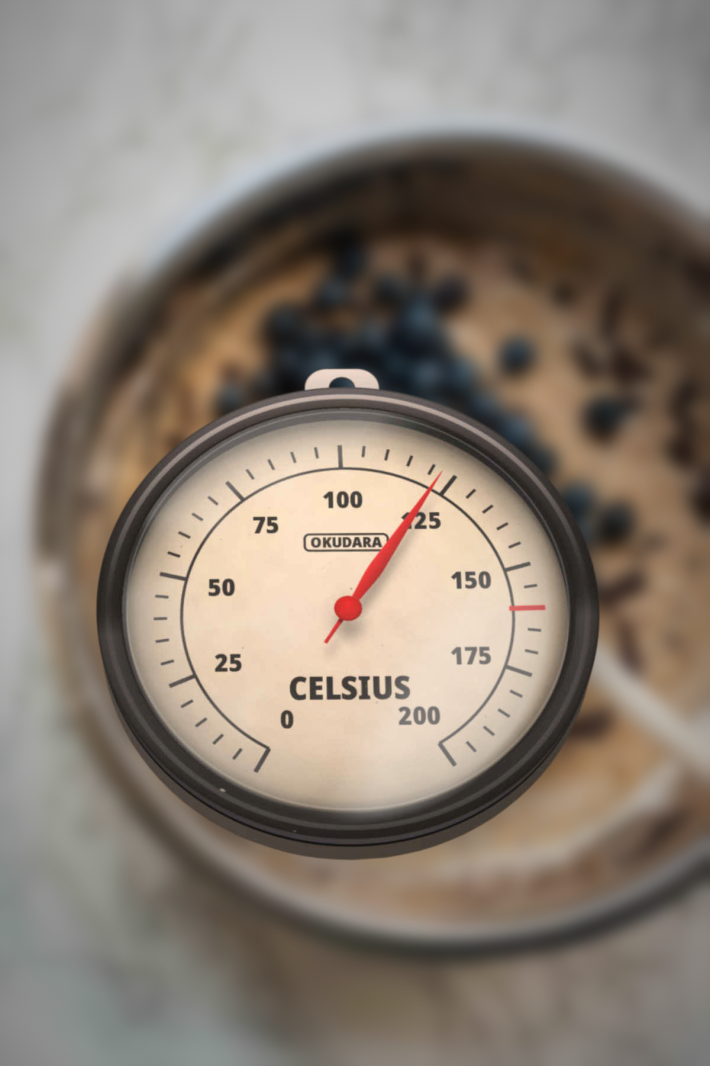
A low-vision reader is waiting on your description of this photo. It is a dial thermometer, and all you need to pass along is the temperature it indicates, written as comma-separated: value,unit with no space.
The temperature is 122.5,°C
